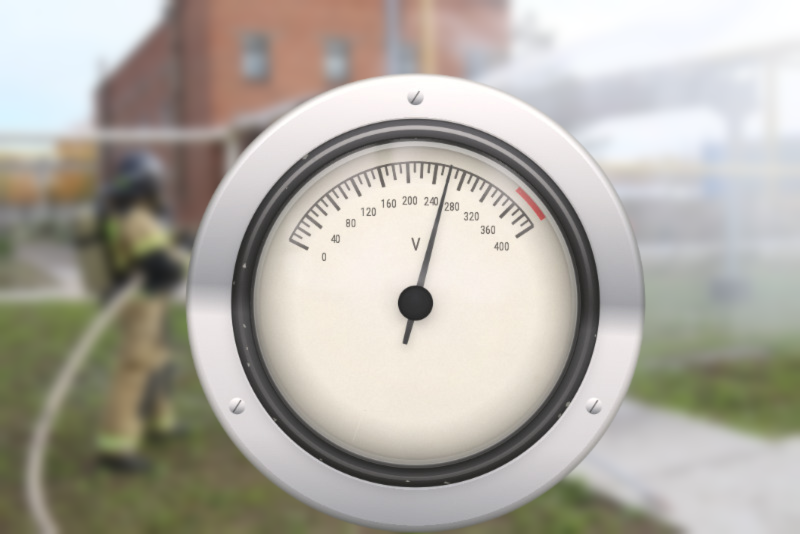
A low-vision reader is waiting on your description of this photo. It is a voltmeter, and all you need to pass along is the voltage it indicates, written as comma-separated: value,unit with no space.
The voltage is 260,V
